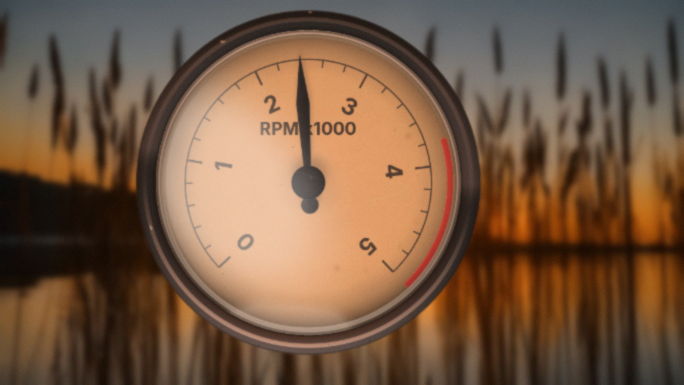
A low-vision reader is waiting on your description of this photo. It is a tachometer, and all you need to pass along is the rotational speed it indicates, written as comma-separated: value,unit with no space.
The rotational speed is 2400,rpm
